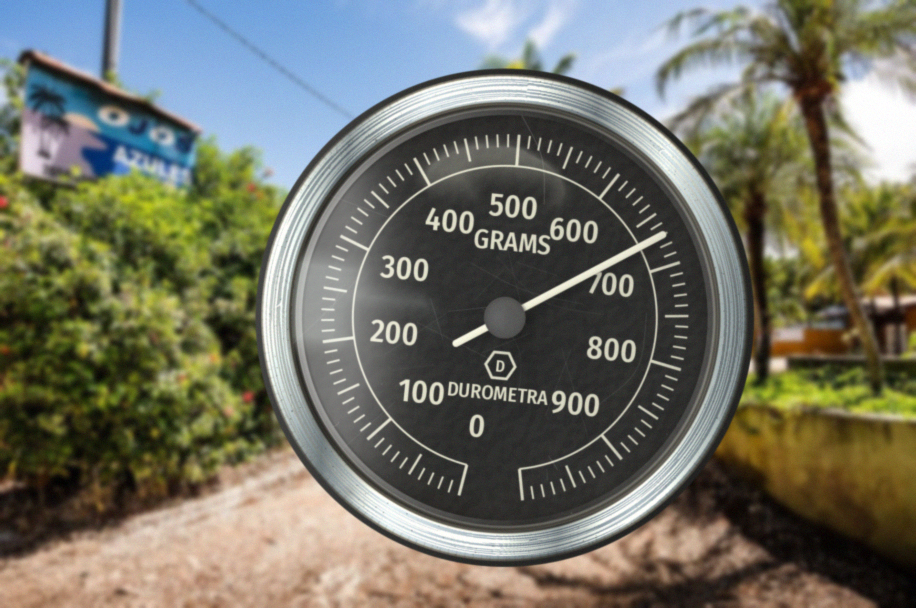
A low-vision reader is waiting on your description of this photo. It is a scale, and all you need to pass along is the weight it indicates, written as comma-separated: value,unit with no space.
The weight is 670,g
